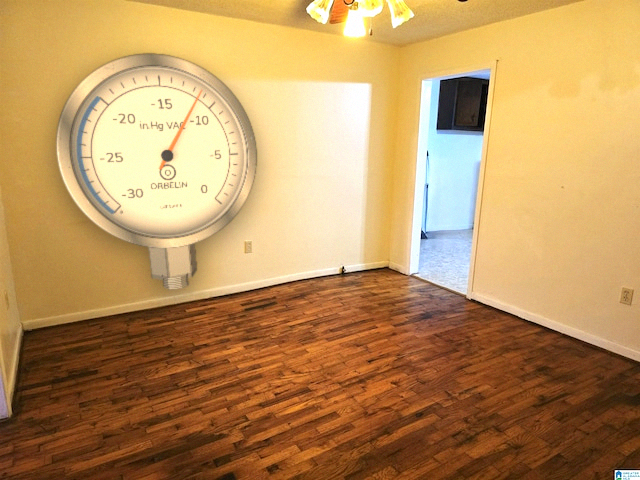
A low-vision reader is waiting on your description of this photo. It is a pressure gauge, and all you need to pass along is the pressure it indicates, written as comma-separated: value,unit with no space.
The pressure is -11.5,inHg
